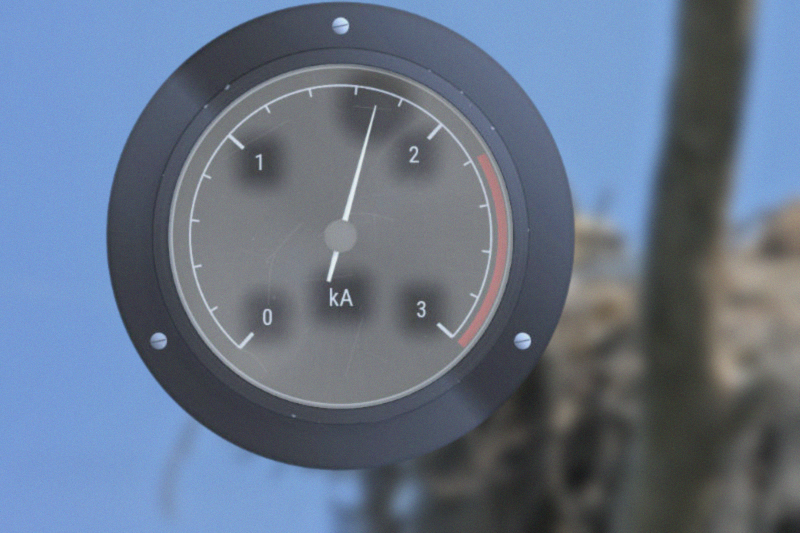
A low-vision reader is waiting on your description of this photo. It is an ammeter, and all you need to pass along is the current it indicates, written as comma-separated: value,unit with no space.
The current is 1.7,kA
